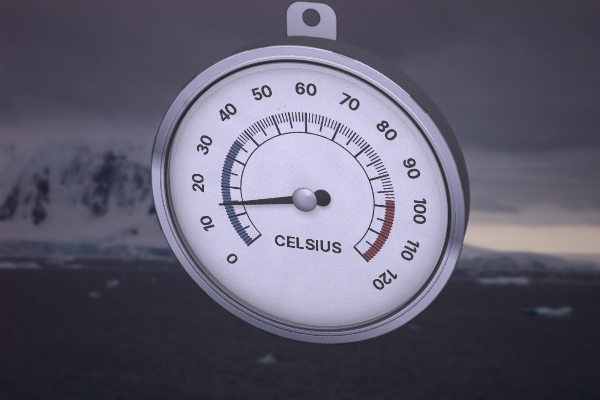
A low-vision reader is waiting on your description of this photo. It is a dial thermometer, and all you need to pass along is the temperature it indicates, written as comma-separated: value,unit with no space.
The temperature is 15,°C
